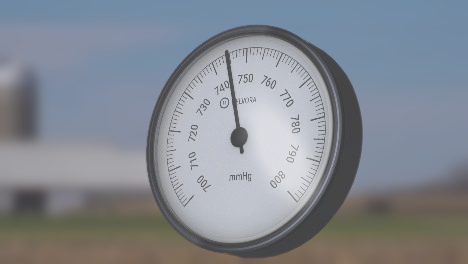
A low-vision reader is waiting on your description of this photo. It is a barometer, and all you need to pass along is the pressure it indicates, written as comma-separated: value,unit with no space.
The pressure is 745,mmHg
